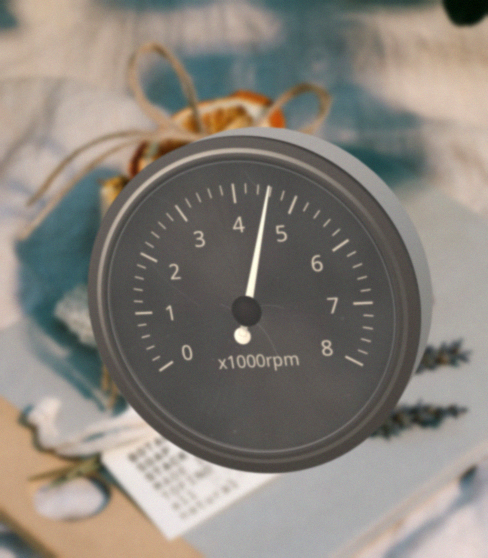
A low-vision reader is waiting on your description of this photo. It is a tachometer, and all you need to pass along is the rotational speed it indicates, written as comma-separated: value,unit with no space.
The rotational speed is 4600,rpm
